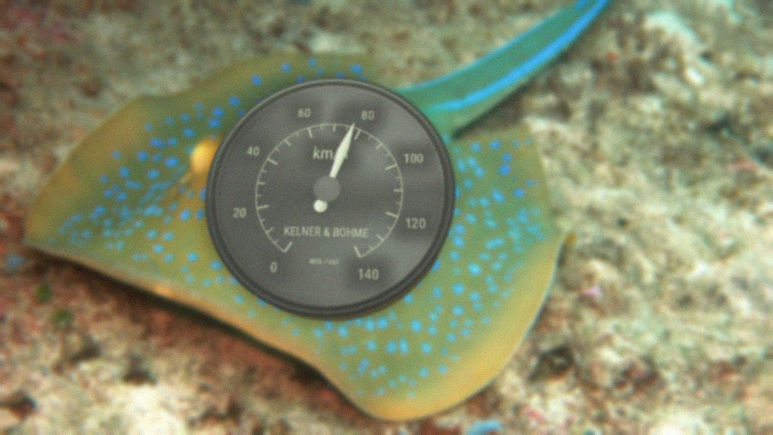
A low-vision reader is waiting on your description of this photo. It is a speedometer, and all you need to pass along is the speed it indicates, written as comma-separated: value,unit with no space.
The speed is 77.5,km/h
